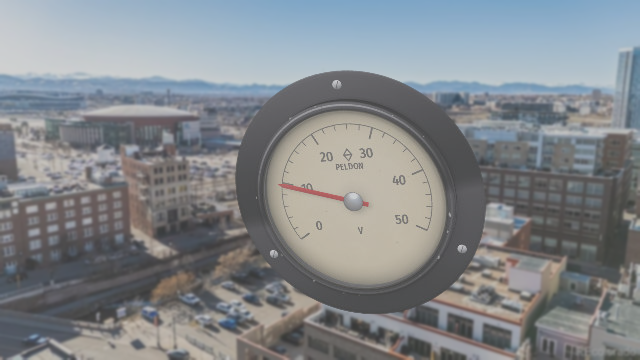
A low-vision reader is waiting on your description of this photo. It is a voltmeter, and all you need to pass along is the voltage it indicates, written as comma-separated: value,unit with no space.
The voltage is 10,V
